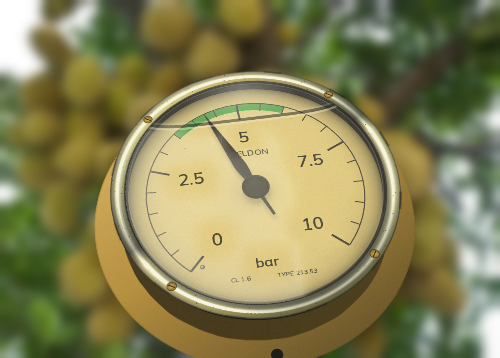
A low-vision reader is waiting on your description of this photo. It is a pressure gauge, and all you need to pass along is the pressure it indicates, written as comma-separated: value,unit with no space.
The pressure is 4.25,bar
